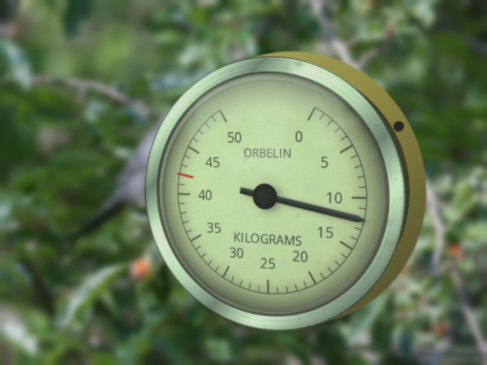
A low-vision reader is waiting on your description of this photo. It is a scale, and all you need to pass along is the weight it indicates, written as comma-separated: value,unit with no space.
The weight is 12,kg
